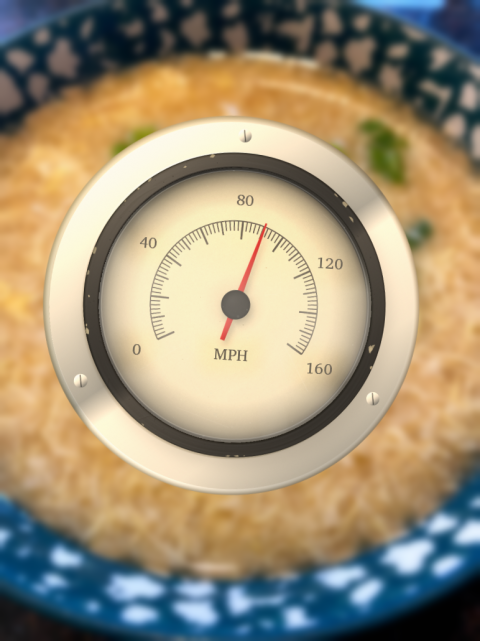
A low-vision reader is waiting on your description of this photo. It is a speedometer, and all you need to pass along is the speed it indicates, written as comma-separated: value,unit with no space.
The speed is 90,mph
